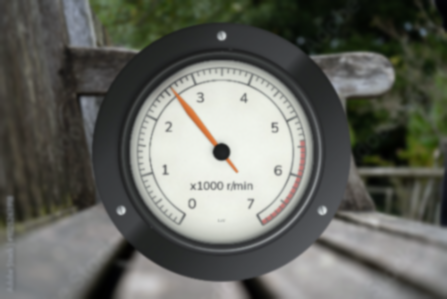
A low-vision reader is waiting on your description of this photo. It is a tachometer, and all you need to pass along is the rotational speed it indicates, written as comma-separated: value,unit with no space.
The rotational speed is 2600,rpm
